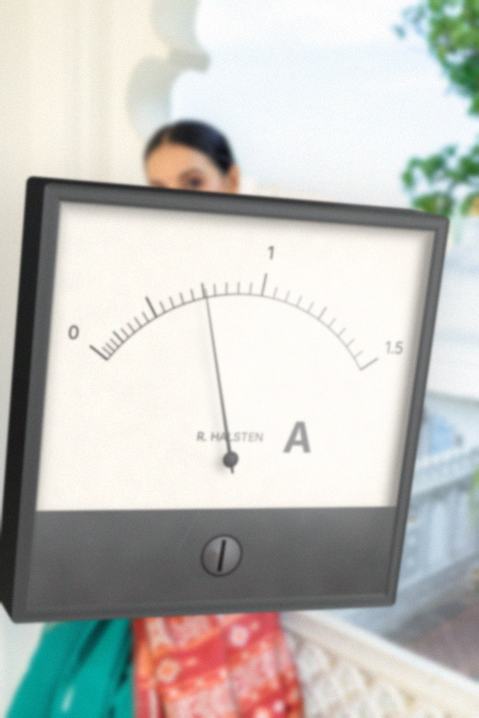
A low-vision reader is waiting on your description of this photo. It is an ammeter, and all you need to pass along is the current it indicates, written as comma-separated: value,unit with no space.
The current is 0.75,A
